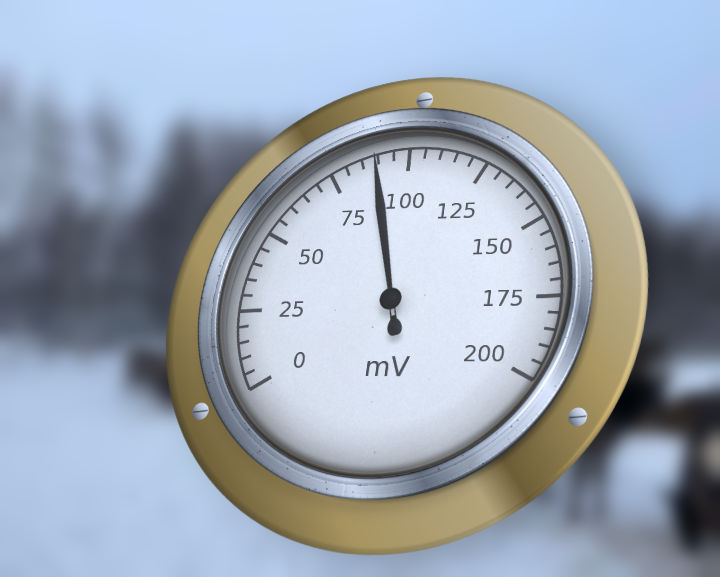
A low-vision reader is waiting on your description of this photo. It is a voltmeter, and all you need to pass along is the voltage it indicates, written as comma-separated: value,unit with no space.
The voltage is 90,mV
